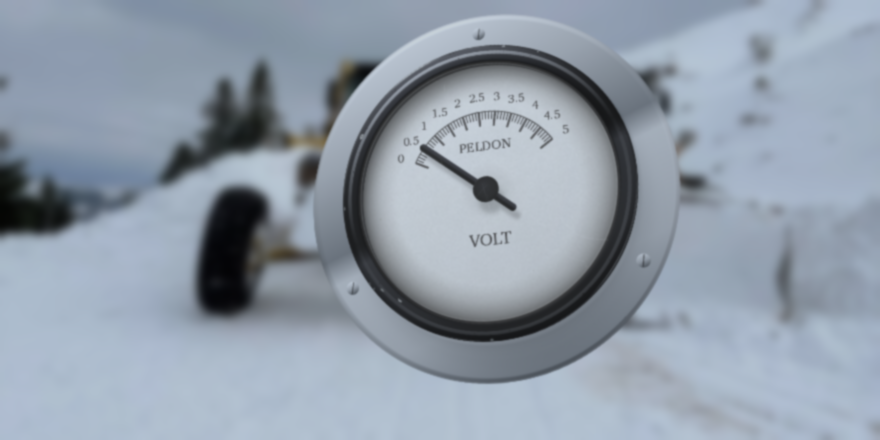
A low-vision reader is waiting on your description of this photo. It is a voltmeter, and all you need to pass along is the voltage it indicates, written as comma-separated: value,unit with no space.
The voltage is 0.5,V
